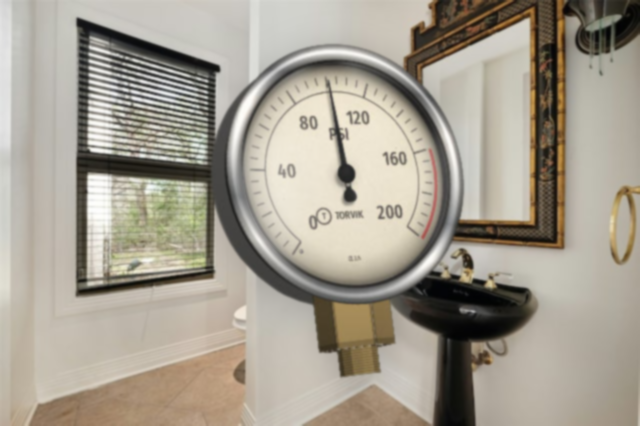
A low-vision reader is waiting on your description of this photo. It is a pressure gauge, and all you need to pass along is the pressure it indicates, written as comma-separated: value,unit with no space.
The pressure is 100,psi
